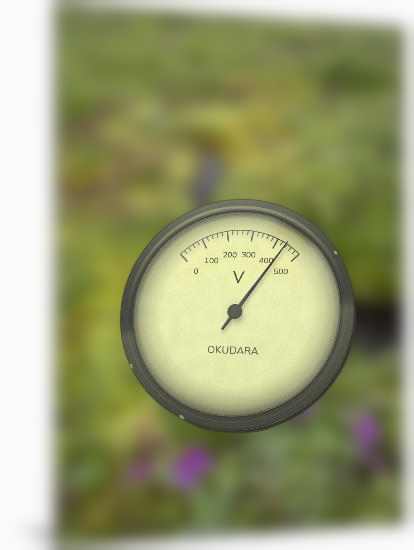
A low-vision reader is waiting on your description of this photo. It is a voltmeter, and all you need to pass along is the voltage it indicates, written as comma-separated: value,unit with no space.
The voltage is 440,V
